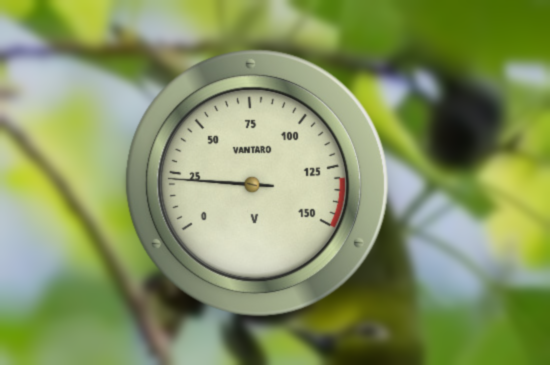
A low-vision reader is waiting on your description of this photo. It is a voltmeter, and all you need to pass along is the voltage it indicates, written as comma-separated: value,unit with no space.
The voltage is 22.5,V
